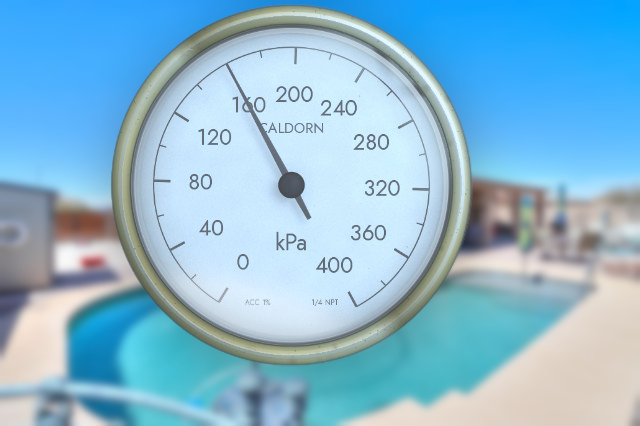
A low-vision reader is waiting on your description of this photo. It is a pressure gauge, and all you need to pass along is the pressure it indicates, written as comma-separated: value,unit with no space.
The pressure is 160,kPa
